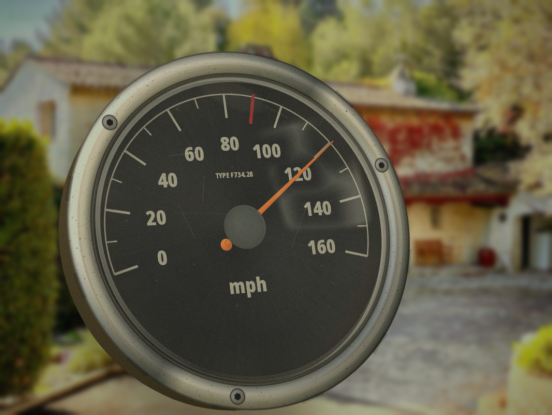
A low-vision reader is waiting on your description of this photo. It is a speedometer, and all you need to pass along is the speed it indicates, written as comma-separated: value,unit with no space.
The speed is 120,mph
